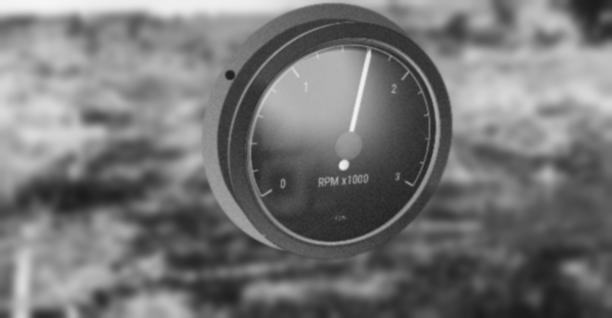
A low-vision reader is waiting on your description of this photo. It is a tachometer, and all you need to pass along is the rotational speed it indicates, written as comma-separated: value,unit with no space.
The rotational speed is 1600,rpm
